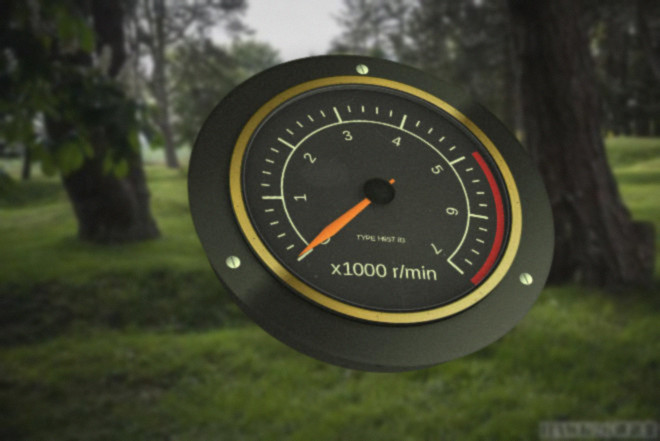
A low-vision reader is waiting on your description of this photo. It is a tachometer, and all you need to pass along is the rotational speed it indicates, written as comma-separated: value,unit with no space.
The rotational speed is 0,rpm
